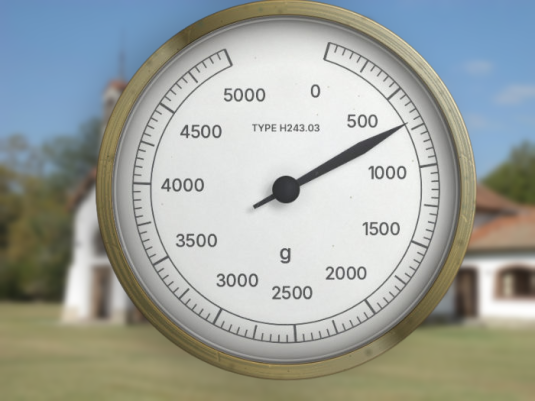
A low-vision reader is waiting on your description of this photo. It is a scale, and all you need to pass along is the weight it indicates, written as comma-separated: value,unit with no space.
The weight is 700,g
